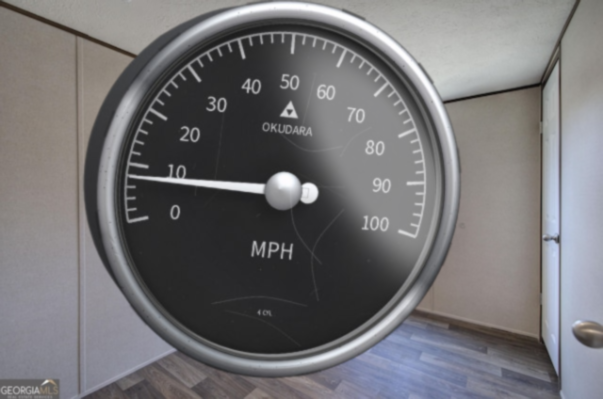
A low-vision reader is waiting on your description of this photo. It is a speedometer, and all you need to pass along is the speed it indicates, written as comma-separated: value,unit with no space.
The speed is 8,mph
